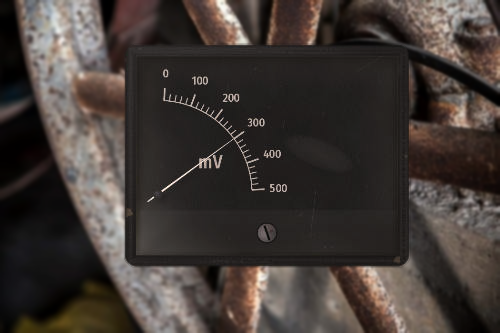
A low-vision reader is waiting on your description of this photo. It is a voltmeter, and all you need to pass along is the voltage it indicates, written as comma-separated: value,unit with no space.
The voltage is 300,mV
